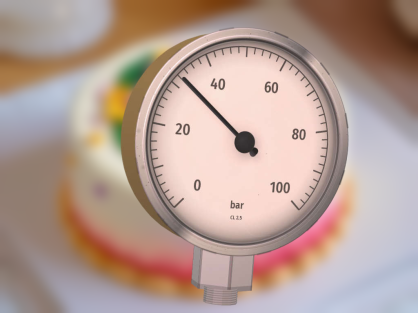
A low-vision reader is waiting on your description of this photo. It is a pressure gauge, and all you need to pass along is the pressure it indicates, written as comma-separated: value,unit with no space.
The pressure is 32,bar
